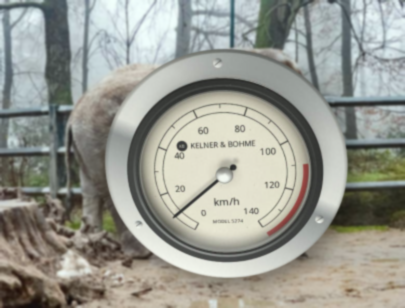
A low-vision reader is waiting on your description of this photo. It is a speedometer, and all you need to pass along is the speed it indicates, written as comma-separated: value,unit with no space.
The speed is 10,km/h
